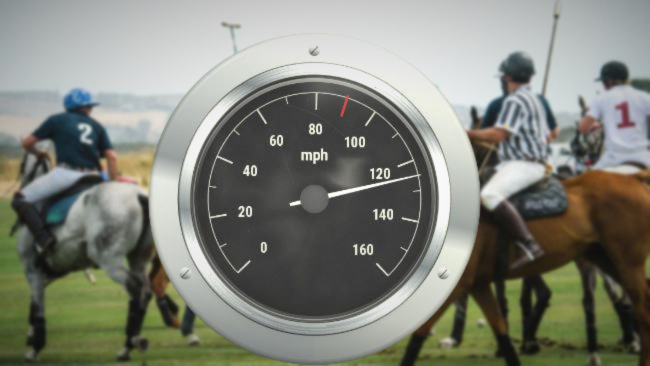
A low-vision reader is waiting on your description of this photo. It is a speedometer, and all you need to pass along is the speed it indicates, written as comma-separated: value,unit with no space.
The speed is 125,mph
